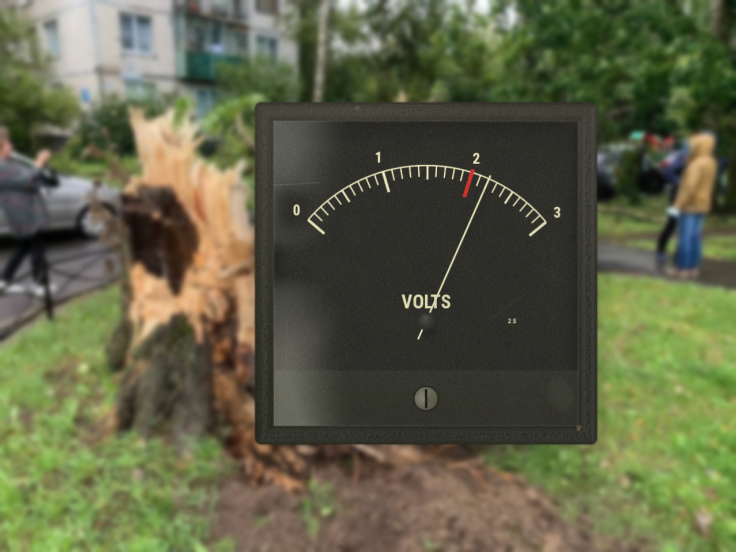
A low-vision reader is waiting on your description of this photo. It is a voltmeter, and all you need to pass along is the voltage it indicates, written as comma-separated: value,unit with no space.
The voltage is 2.2,V
